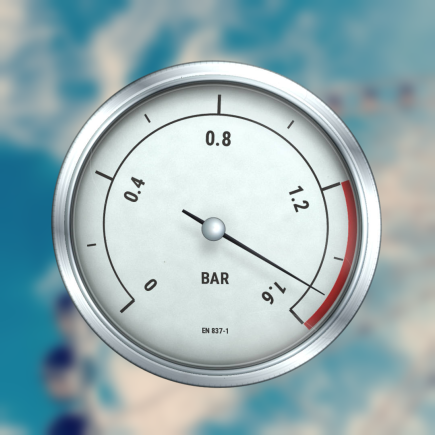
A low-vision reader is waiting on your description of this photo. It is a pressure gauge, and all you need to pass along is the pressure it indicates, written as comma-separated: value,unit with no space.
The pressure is 1.5,bar
